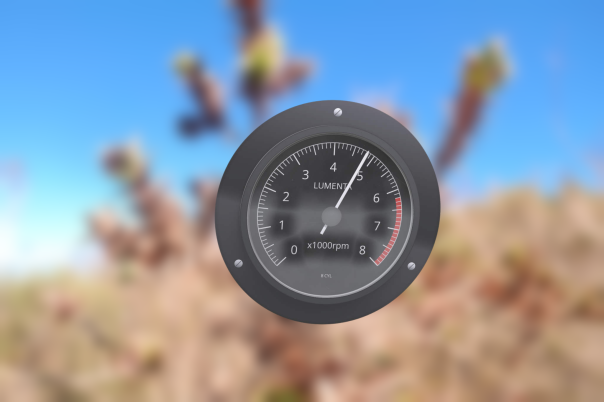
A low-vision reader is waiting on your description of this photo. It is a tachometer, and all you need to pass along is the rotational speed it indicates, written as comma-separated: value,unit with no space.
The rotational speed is 4800,rpm
